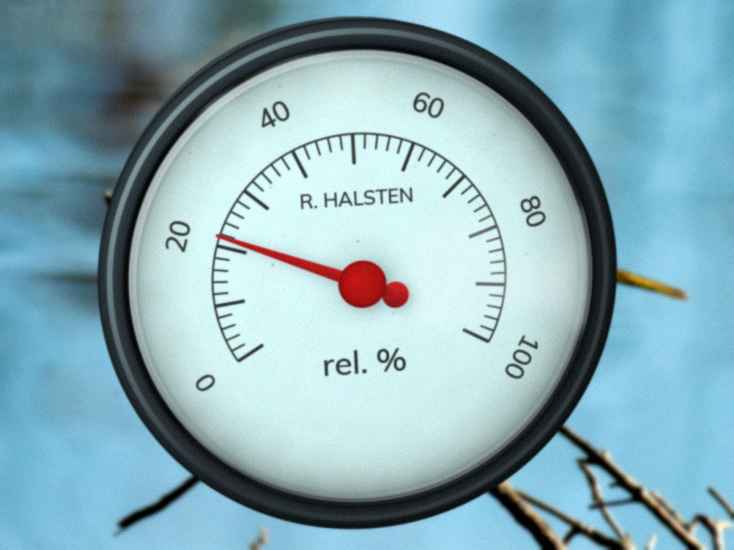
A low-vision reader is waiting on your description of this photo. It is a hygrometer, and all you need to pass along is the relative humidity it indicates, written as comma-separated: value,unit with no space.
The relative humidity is 22,%
